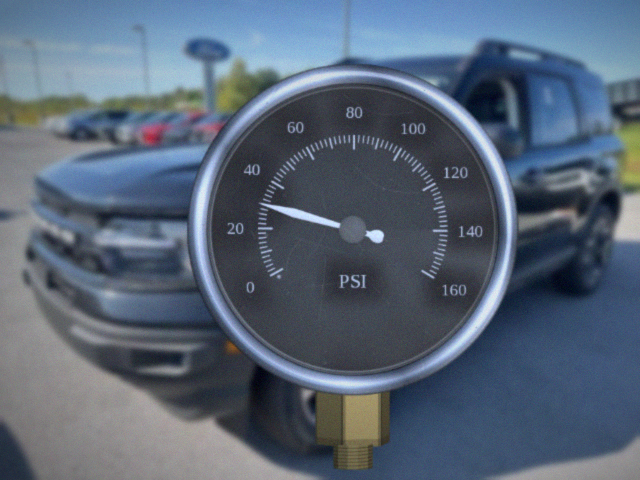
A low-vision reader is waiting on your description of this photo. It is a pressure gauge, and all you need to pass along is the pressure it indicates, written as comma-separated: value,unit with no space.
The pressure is 30,psi
